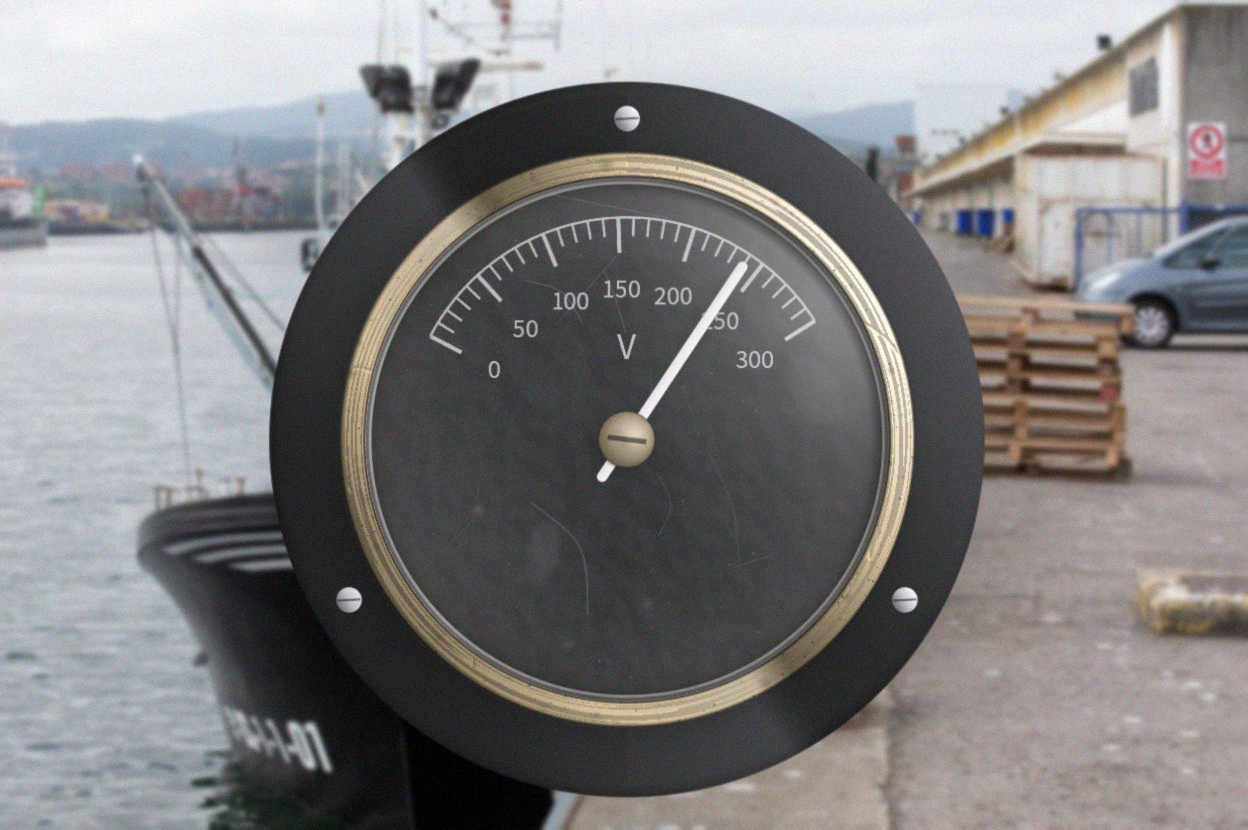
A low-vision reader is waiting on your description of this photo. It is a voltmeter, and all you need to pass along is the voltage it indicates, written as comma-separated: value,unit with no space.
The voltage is 240,V
